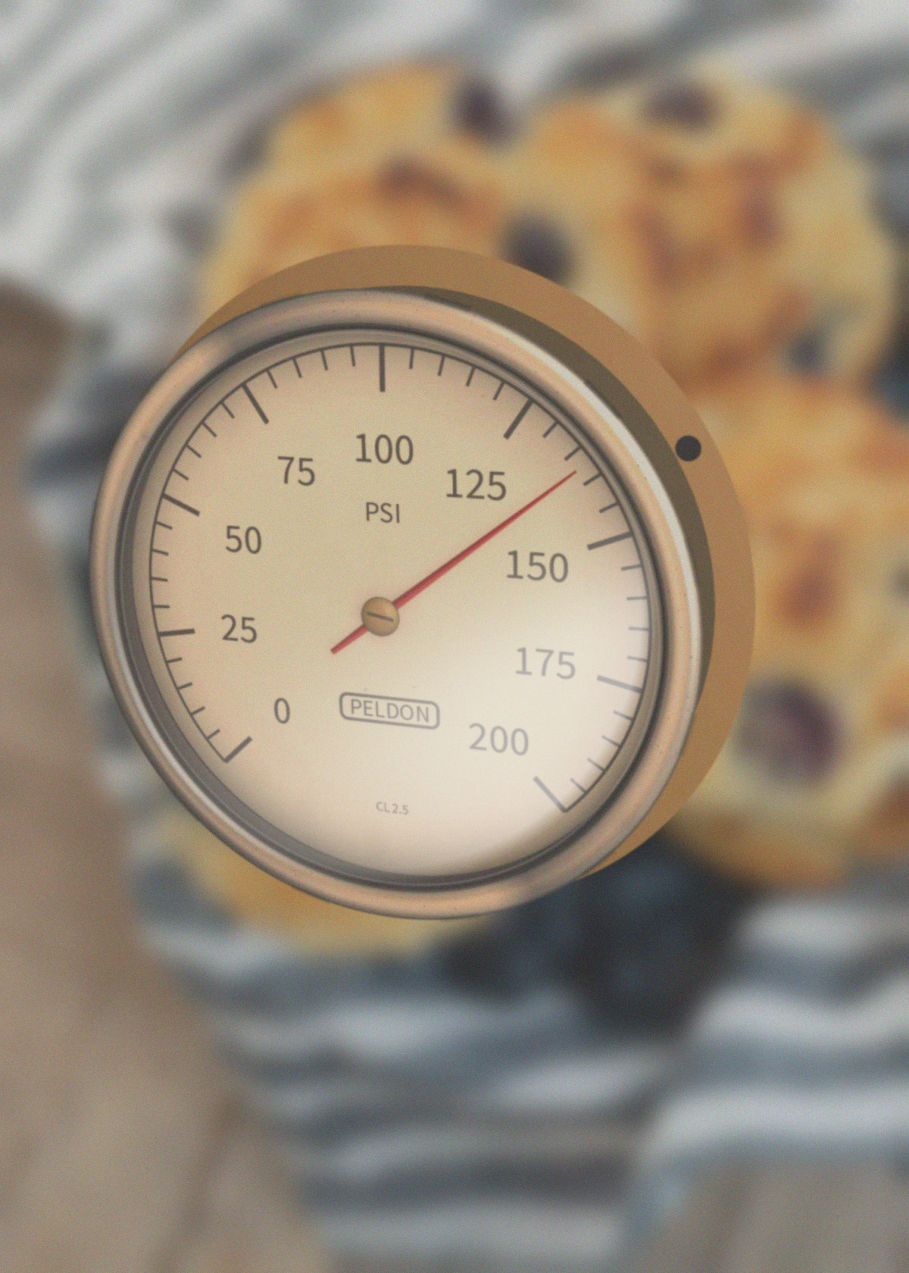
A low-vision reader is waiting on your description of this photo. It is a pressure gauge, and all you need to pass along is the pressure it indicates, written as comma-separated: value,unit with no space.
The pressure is 137.5,psi
